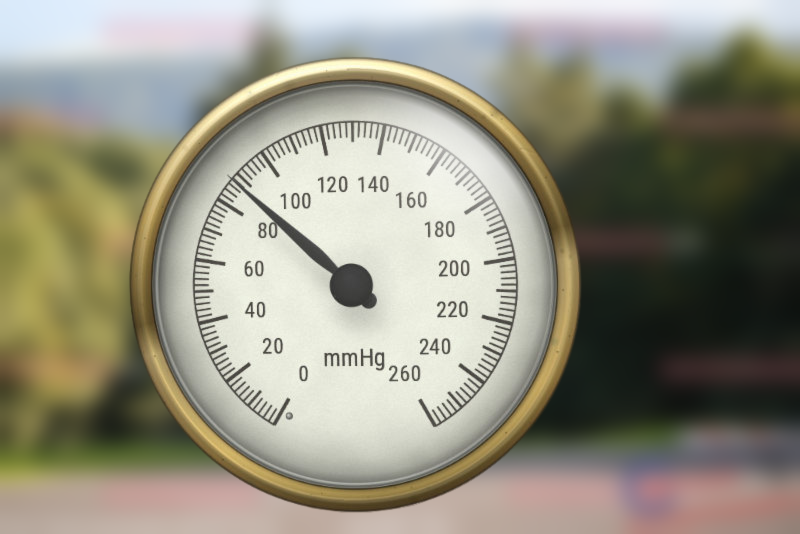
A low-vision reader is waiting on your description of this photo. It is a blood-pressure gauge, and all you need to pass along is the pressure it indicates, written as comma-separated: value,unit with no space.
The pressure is 88,mmHg
